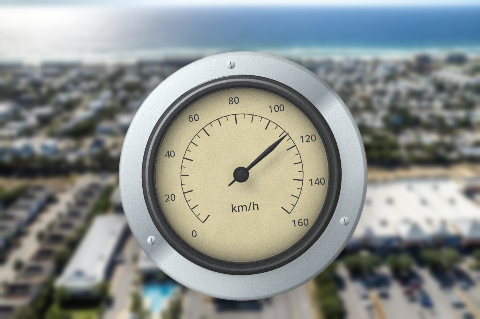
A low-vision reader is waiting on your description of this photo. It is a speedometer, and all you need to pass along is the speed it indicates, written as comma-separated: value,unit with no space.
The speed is 112.5,km/h
